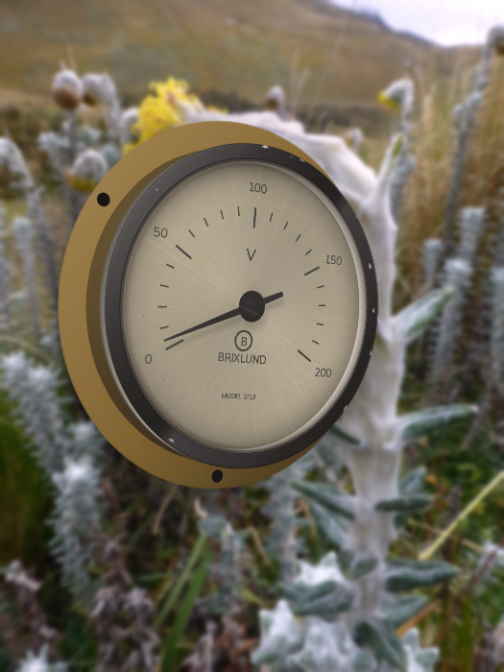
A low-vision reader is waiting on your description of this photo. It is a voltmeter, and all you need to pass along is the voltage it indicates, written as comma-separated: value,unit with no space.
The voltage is 5,V
